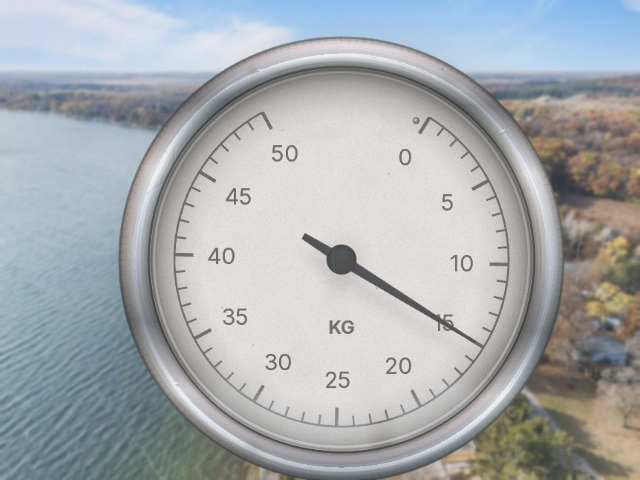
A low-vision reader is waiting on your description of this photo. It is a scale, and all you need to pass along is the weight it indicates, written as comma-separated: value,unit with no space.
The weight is 15,kg
